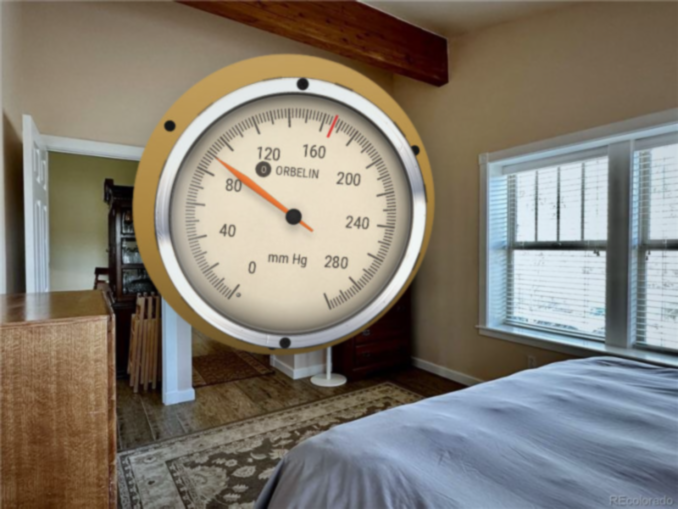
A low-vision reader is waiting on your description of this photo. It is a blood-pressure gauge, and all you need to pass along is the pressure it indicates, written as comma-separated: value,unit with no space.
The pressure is 90,mmHg
